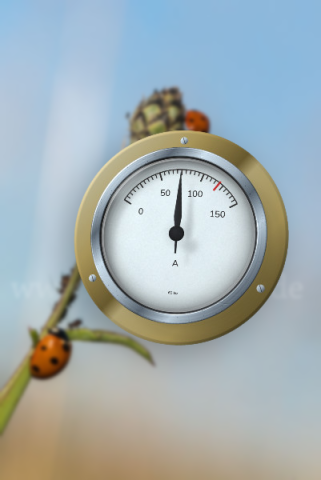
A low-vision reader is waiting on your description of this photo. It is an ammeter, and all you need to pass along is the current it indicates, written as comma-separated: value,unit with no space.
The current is 75,A
